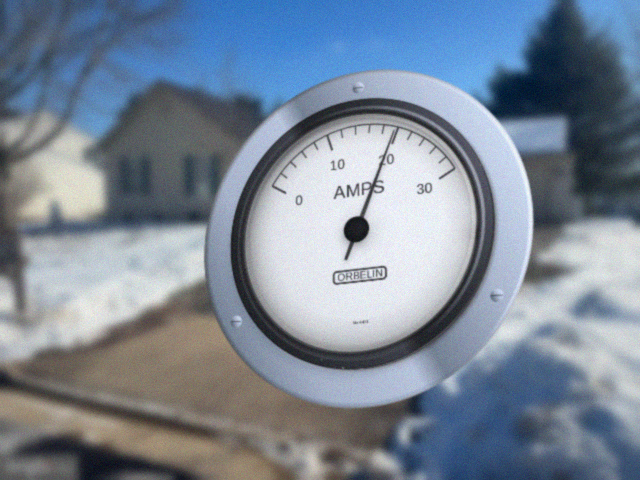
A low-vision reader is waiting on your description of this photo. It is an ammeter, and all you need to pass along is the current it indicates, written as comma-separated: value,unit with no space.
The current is 20,A
